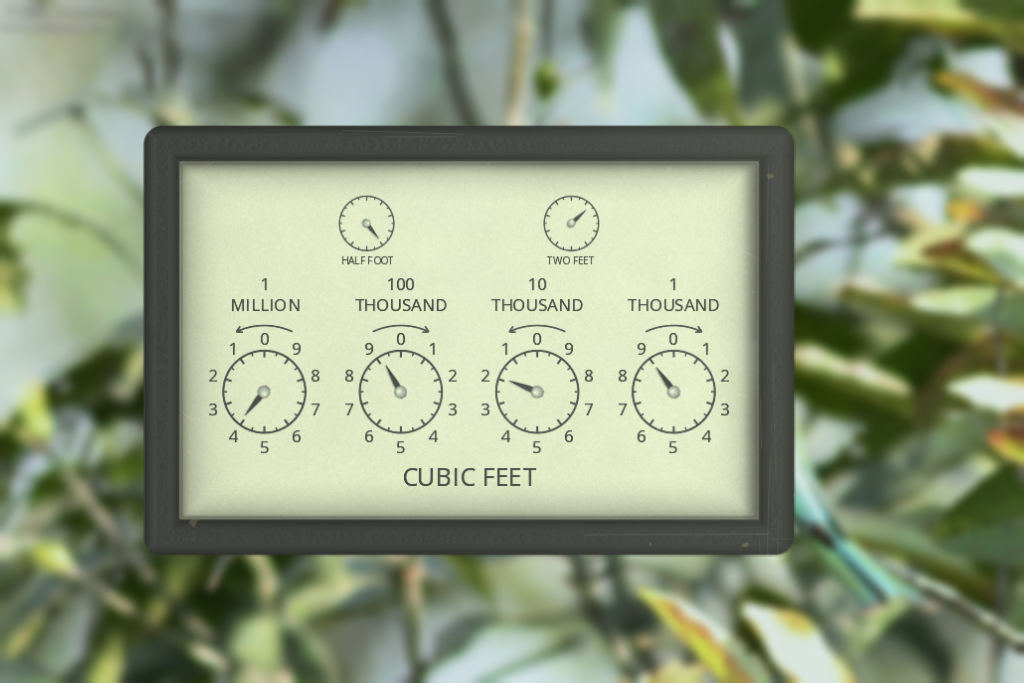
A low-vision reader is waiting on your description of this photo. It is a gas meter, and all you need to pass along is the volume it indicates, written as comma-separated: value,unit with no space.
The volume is 391900,ft³
